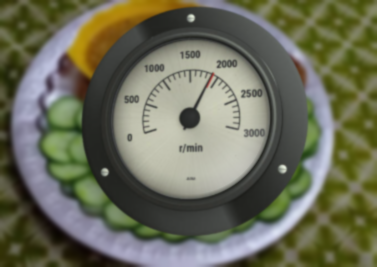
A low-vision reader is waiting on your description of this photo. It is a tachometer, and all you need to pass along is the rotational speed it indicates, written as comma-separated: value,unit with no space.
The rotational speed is 1900,rpm
